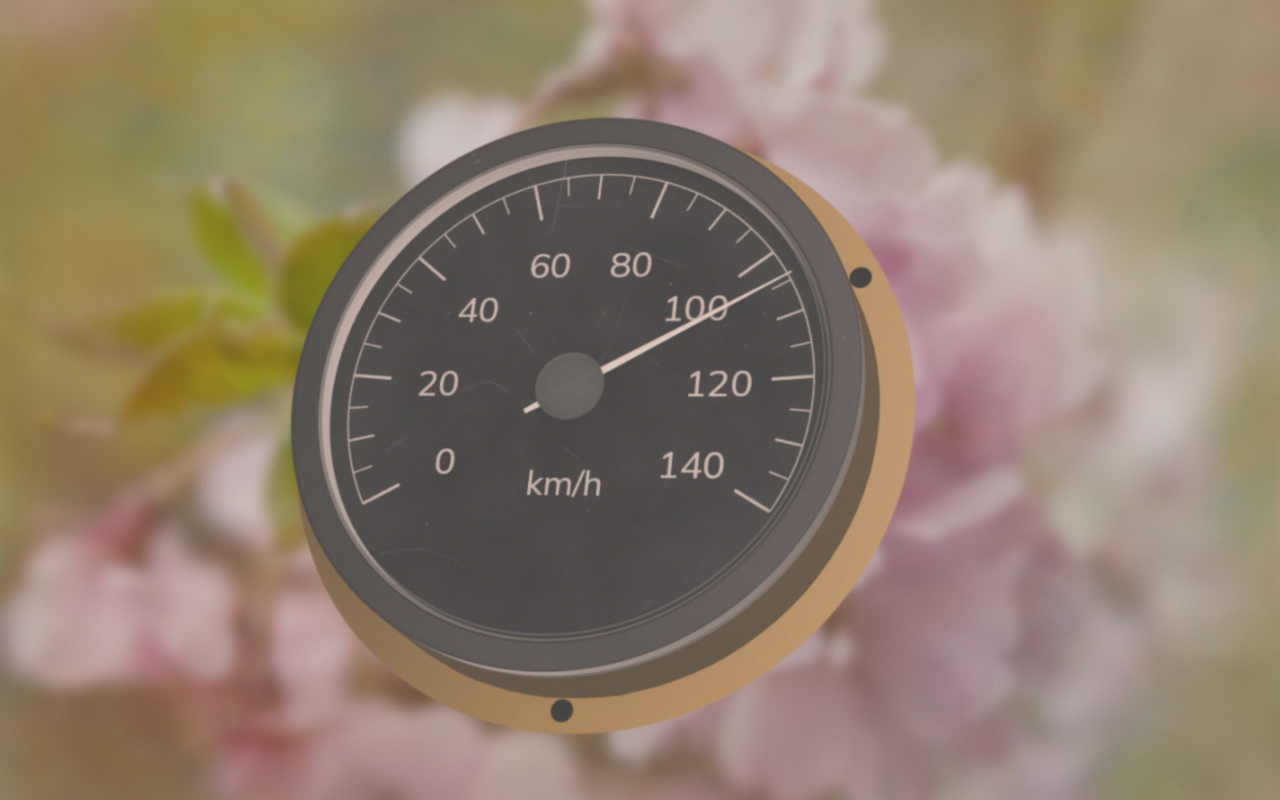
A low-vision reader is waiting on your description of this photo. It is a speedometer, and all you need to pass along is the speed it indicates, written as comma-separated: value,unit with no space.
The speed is 105,km/h
